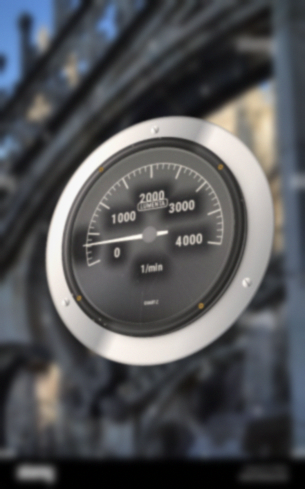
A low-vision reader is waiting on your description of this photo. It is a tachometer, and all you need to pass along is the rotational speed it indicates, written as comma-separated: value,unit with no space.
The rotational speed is 300,rpm
